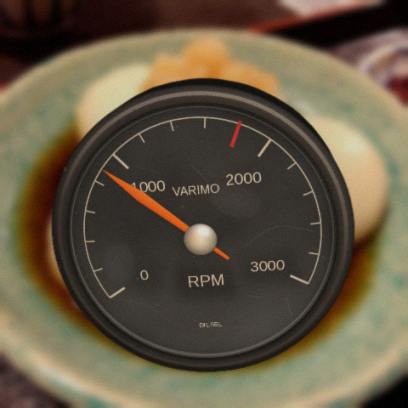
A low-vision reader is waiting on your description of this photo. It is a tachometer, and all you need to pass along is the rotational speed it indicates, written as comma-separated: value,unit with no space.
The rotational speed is 900,rpm
